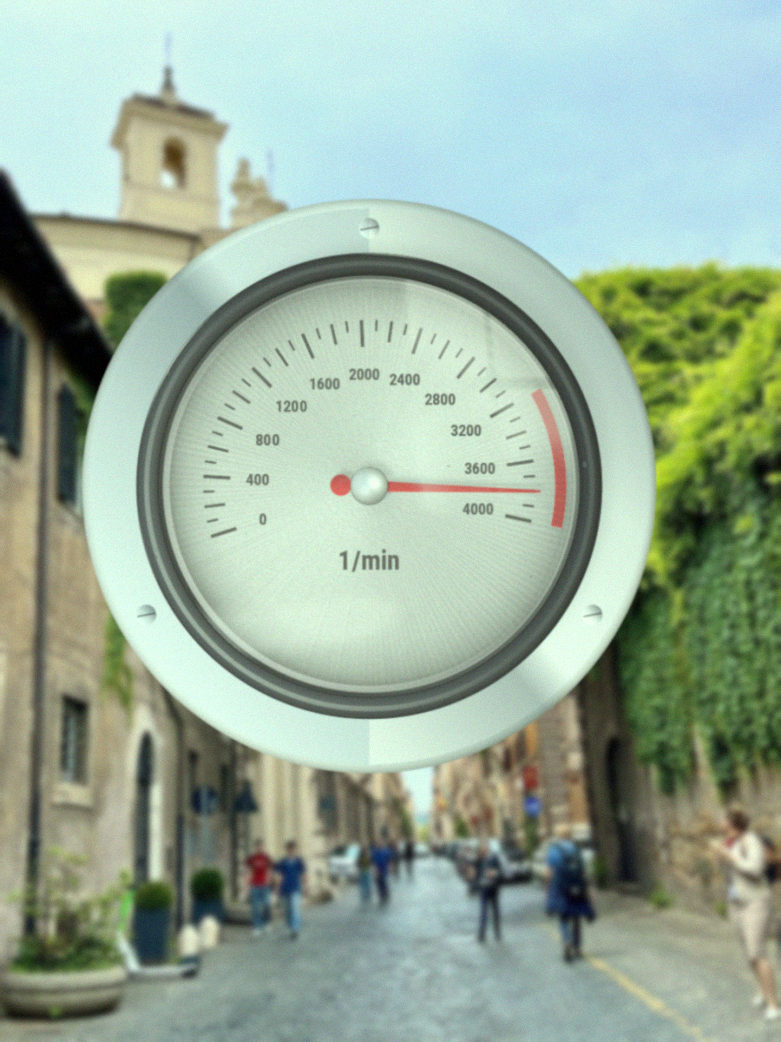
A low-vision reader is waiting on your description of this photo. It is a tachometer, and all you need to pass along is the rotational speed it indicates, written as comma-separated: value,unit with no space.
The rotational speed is 3800,rpm
